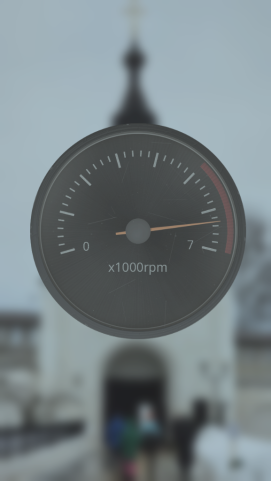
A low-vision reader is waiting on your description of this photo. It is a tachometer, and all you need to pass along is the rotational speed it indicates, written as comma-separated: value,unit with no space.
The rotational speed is 6300,rpm
